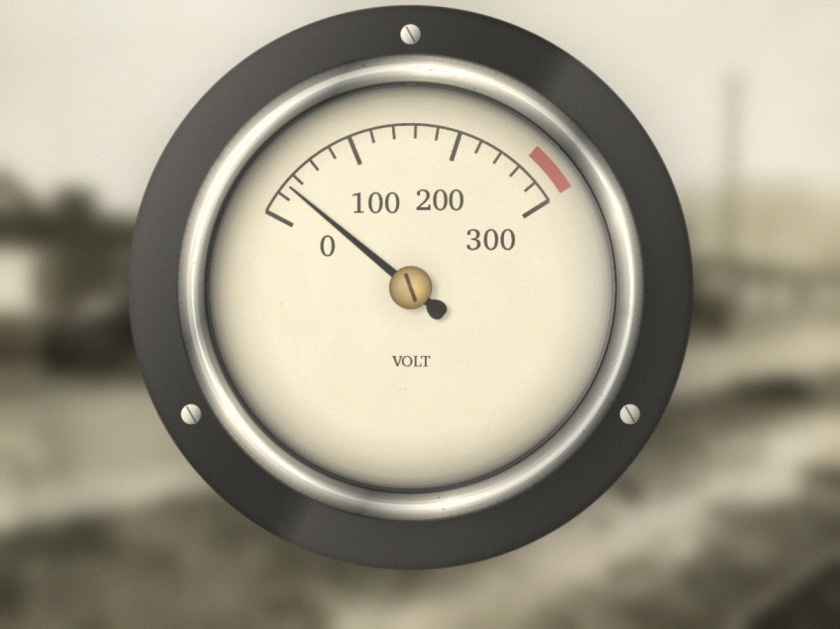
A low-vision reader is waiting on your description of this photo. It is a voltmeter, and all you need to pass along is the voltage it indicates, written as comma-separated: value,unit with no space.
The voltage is 30,V
